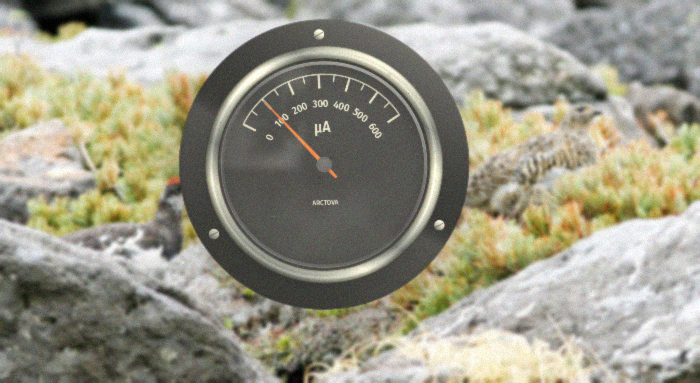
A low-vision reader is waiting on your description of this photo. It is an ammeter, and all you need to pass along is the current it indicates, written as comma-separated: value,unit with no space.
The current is 100,µA
